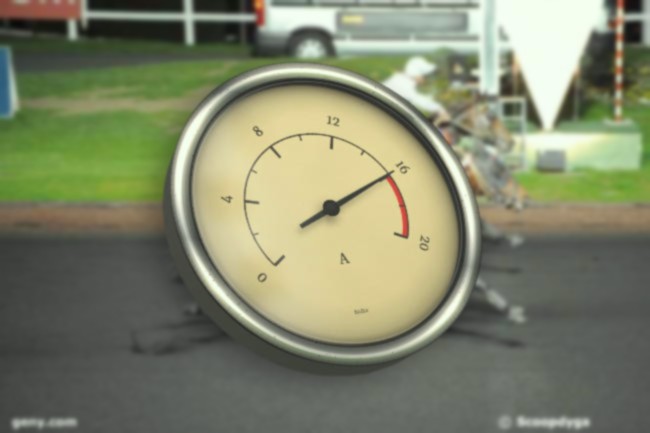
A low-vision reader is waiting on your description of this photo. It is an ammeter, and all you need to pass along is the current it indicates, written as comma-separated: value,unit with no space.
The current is 16,A
